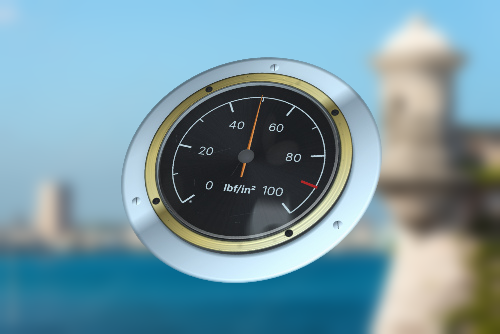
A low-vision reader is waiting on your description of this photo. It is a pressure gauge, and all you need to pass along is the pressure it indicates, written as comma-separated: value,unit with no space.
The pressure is 50,psi
